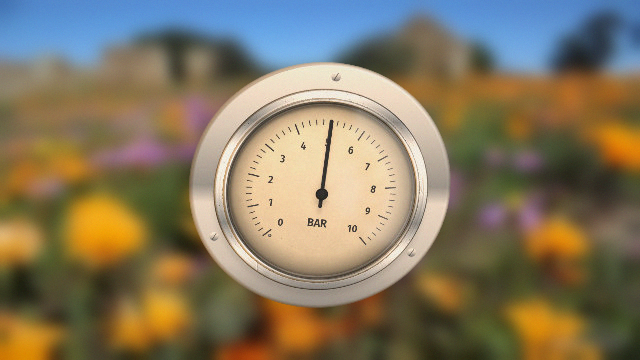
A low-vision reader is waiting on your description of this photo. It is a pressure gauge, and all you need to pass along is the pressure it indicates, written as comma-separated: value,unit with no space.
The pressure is 5,bar
